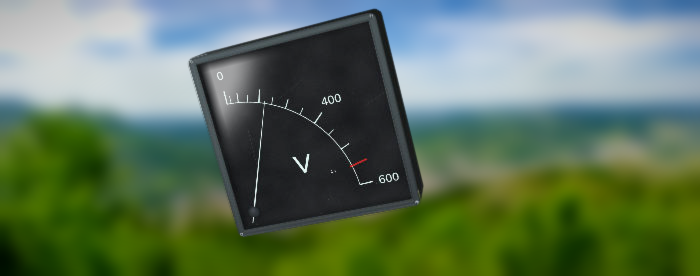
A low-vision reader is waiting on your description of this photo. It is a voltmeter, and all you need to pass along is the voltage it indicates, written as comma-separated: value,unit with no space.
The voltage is 225,V
